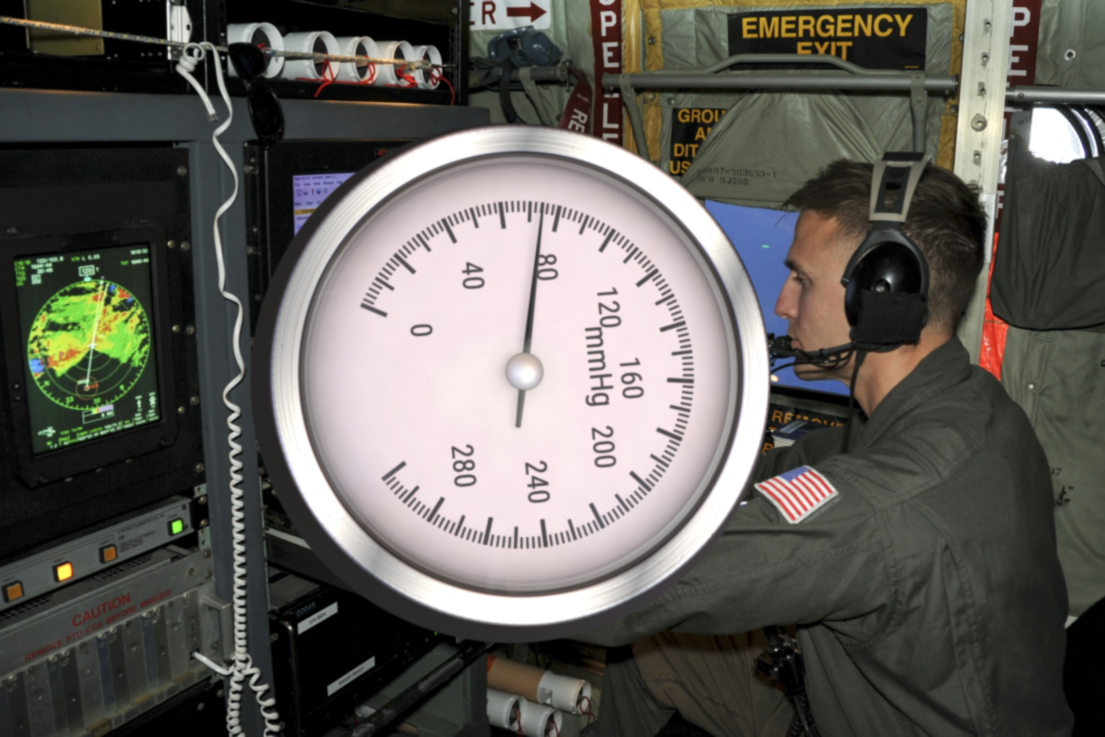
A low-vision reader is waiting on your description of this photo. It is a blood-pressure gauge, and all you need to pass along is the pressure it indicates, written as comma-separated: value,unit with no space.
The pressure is 74,mmHg
